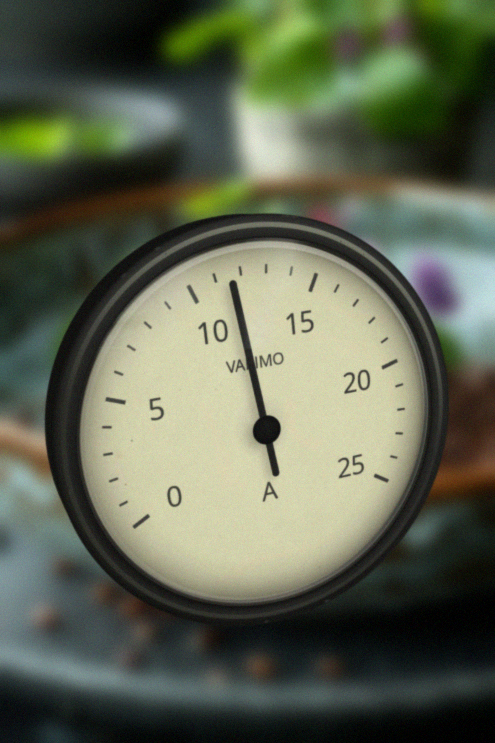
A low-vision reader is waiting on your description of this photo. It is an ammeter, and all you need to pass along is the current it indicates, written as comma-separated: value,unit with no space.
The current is 11.5,A
